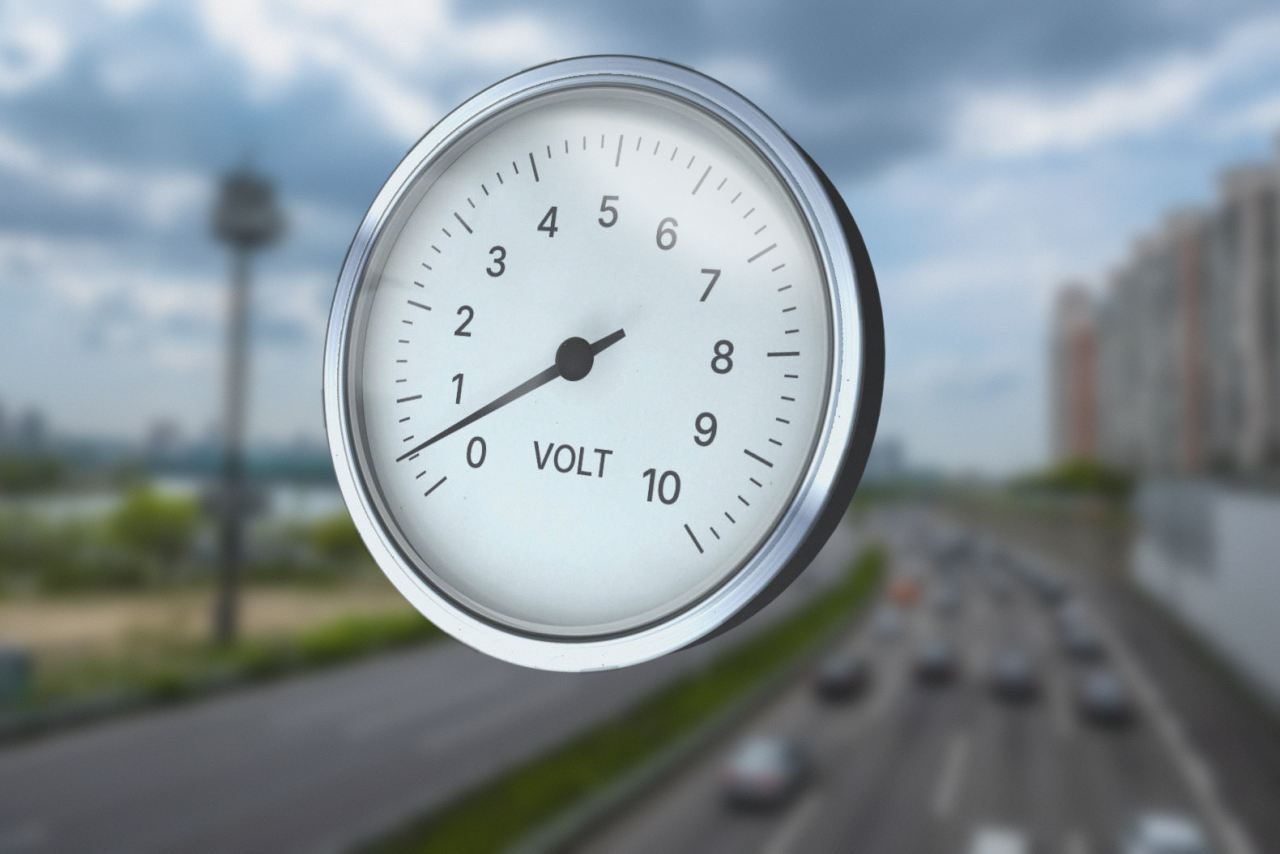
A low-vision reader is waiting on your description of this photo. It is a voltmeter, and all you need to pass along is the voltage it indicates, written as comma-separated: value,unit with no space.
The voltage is 0.4,V
